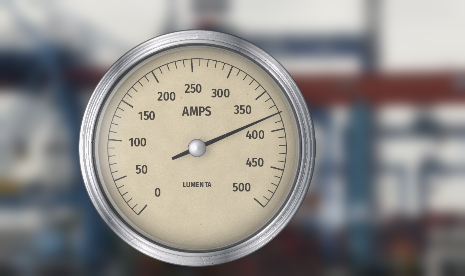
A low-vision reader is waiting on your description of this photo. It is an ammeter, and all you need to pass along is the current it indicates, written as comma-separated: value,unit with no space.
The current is 380,A
